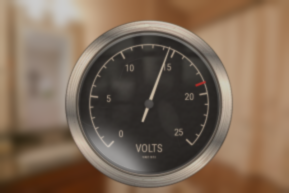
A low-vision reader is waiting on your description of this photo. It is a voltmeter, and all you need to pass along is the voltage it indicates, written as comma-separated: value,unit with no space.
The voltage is 14.5,V
